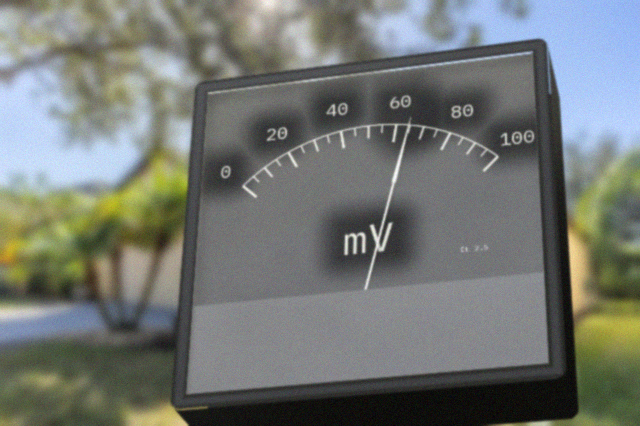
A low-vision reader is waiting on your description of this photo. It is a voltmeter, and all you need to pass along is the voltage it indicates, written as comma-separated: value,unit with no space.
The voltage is 65,mV
